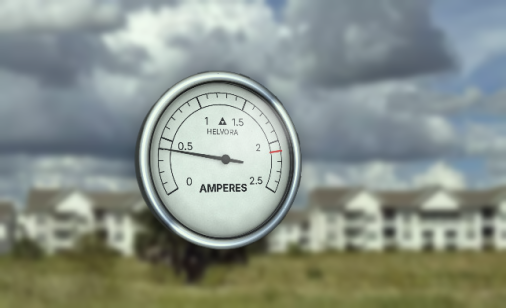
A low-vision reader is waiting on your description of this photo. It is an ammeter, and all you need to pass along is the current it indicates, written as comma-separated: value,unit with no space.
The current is 0.4,A
